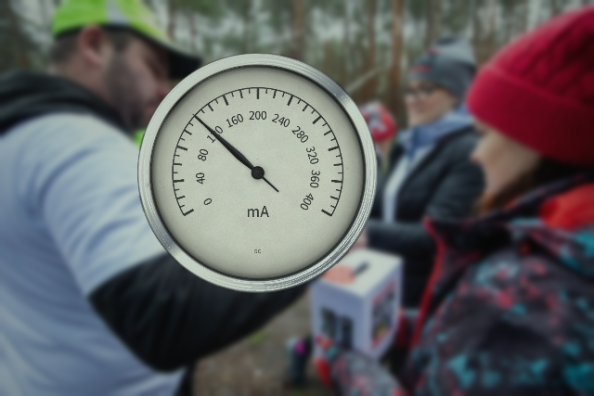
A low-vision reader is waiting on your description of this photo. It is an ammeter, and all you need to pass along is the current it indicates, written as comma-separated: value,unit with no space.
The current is 120,mA
